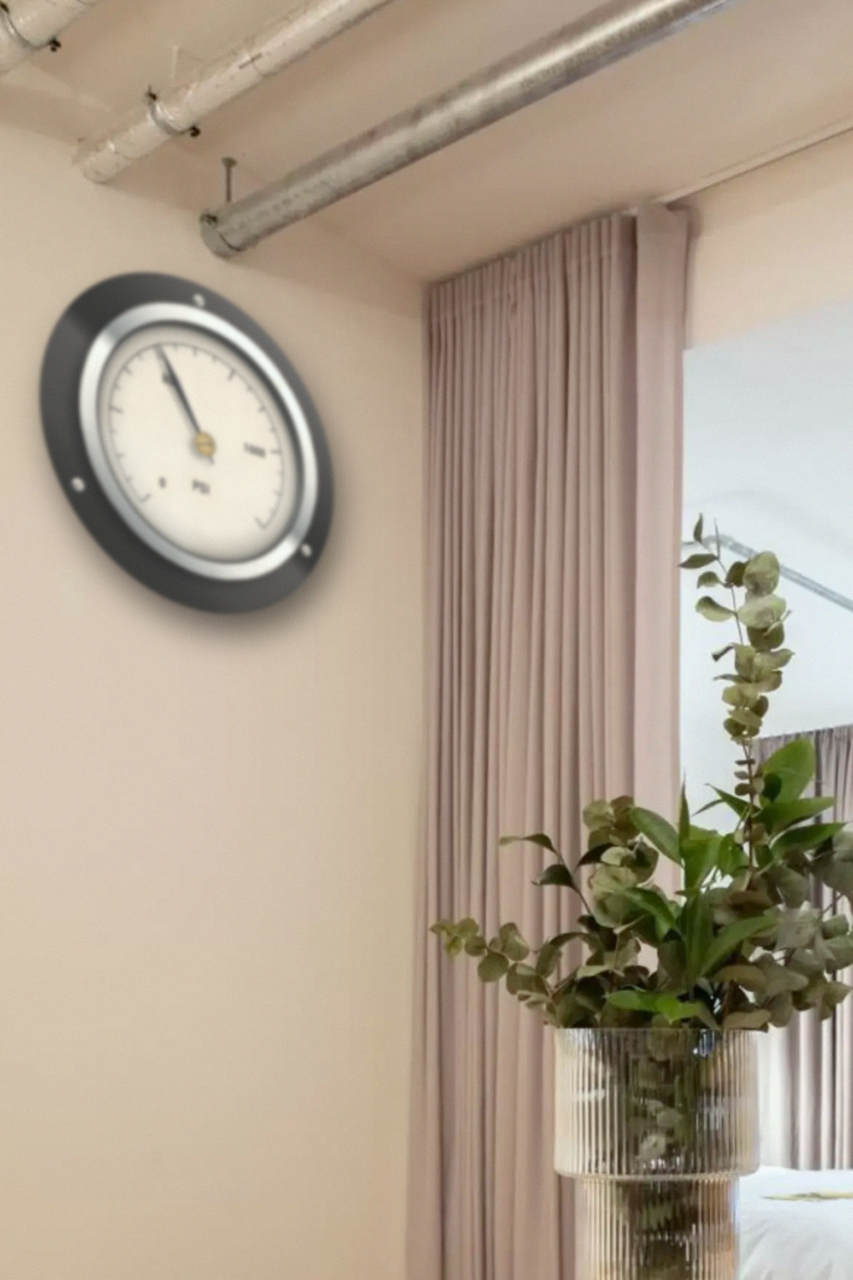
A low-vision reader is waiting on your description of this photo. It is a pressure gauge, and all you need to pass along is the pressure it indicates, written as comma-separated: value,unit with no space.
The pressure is 800,psi
